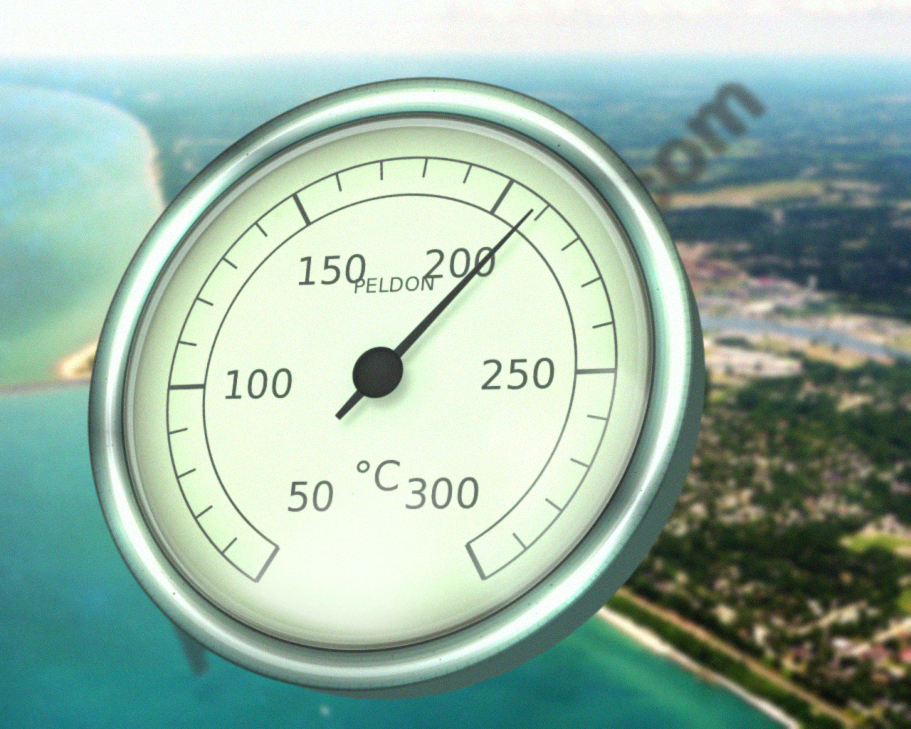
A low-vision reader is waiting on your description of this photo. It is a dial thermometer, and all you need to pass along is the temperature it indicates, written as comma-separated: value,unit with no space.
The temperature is 210,°C
